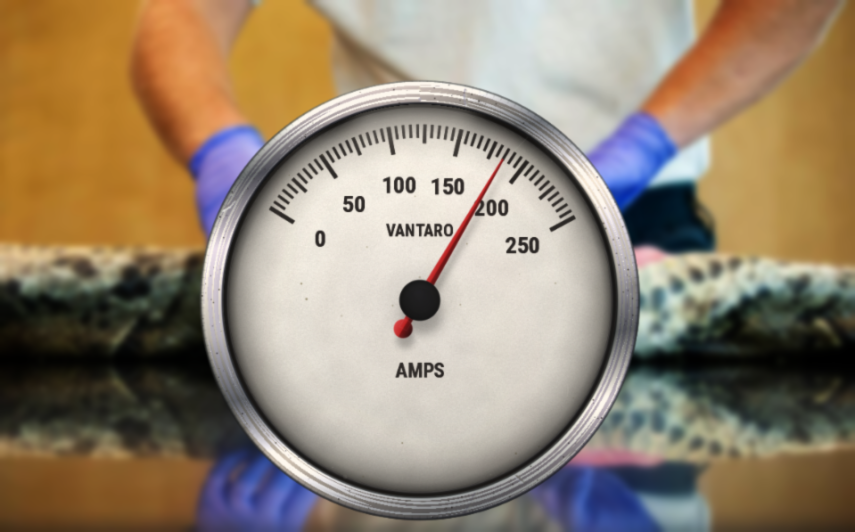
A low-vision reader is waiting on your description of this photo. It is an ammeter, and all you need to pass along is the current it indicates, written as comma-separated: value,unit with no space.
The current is 185,A
